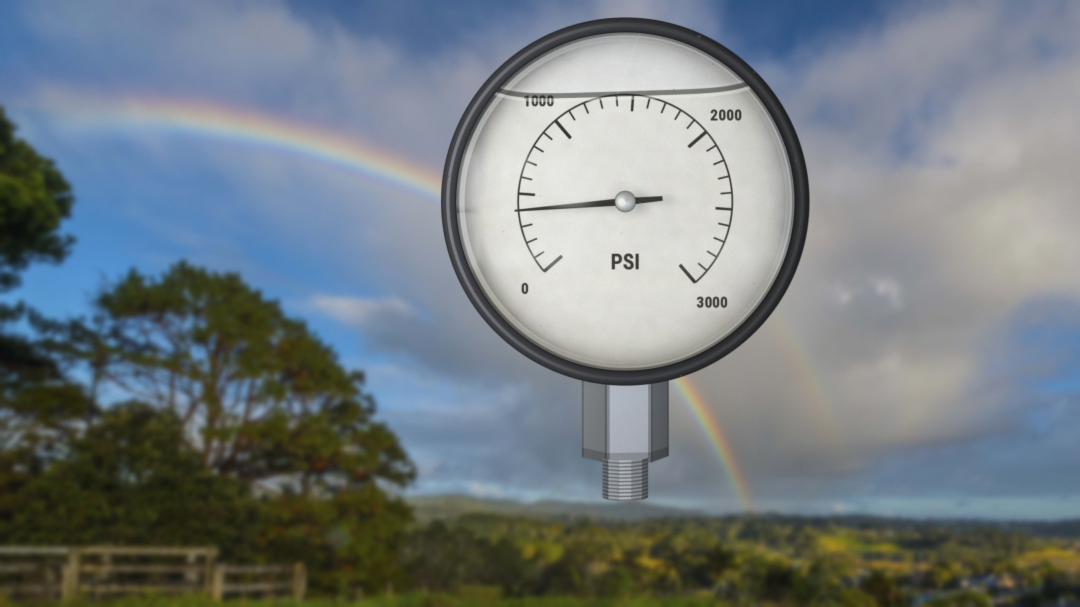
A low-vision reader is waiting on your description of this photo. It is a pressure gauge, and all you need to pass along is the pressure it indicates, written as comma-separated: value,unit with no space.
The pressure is 400,psi
